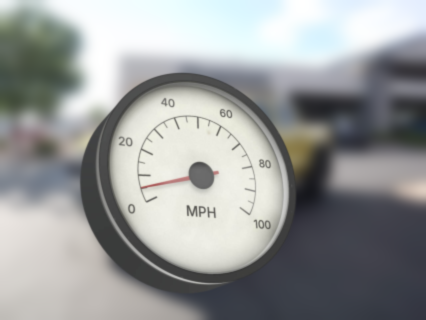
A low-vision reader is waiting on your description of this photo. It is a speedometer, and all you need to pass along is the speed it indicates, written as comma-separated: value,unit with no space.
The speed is 5,mph
